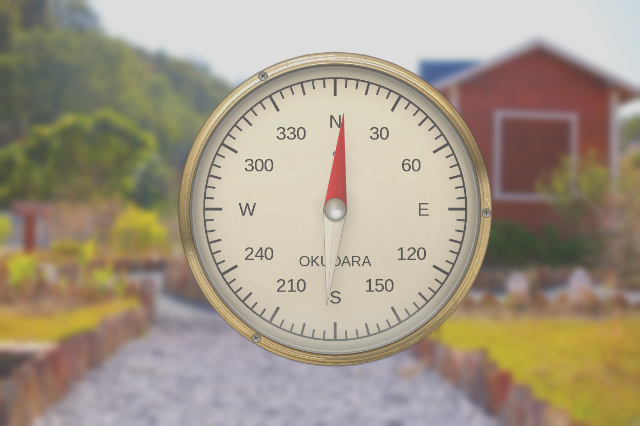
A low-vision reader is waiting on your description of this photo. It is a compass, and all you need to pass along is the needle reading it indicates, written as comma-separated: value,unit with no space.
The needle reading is 5,°
